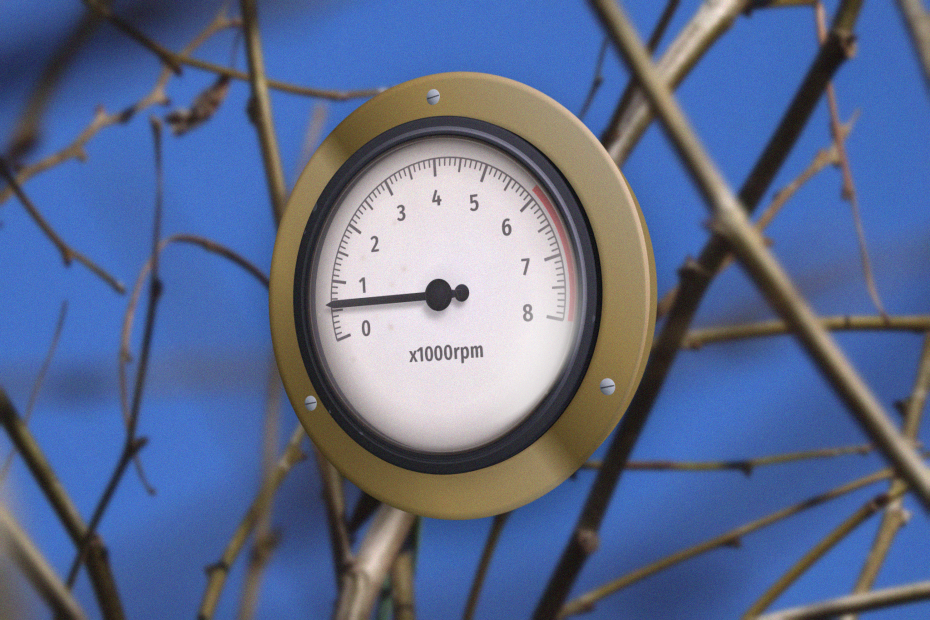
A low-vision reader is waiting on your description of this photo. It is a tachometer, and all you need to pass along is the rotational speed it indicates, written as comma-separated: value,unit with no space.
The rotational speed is 600,rpm
